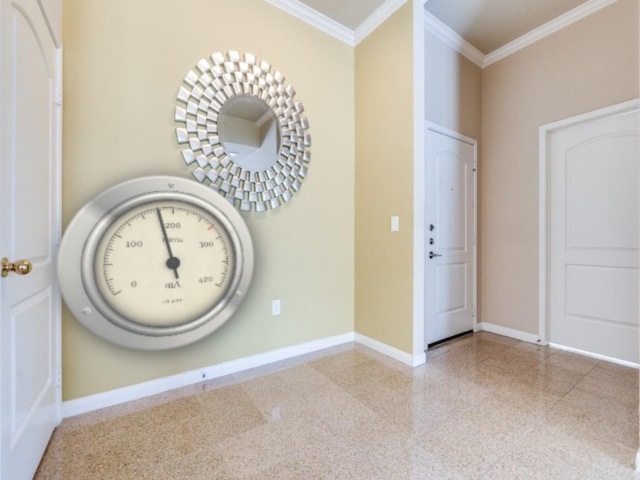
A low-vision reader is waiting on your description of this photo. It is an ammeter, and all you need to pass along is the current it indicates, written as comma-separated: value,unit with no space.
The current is 175,mA
